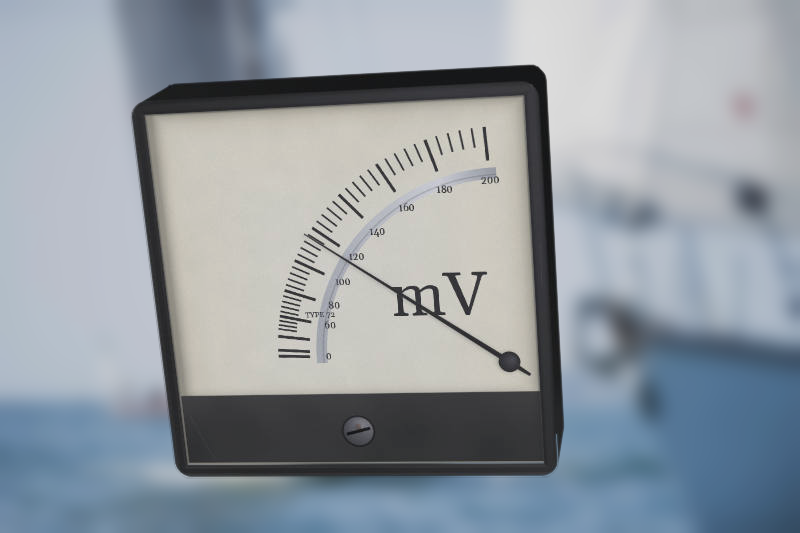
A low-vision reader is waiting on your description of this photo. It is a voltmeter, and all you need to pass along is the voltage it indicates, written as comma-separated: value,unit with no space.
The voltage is 116,mV
